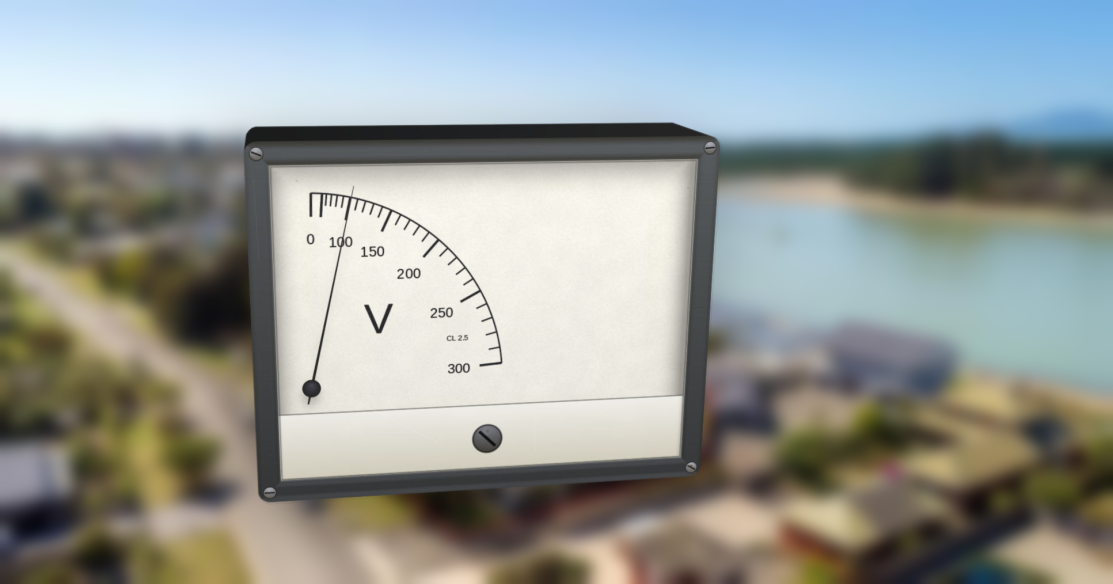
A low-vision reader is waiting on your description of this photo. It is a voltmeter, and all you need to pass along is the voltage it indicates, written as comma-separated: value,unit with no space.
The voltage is 100,V
